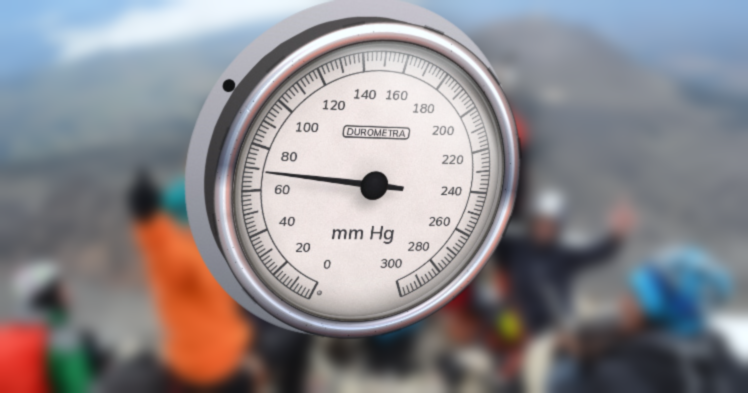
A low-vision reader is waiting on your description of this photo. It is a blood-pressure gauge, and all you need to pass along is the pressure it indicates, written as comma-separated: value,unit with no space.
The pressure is 70,mmHg
